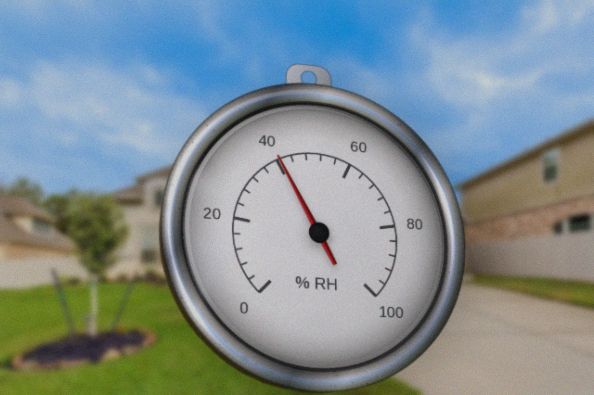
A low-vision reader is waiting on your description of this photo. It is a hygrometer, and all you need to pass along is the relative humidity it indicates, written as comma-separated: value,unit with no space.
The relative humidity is 40,%
